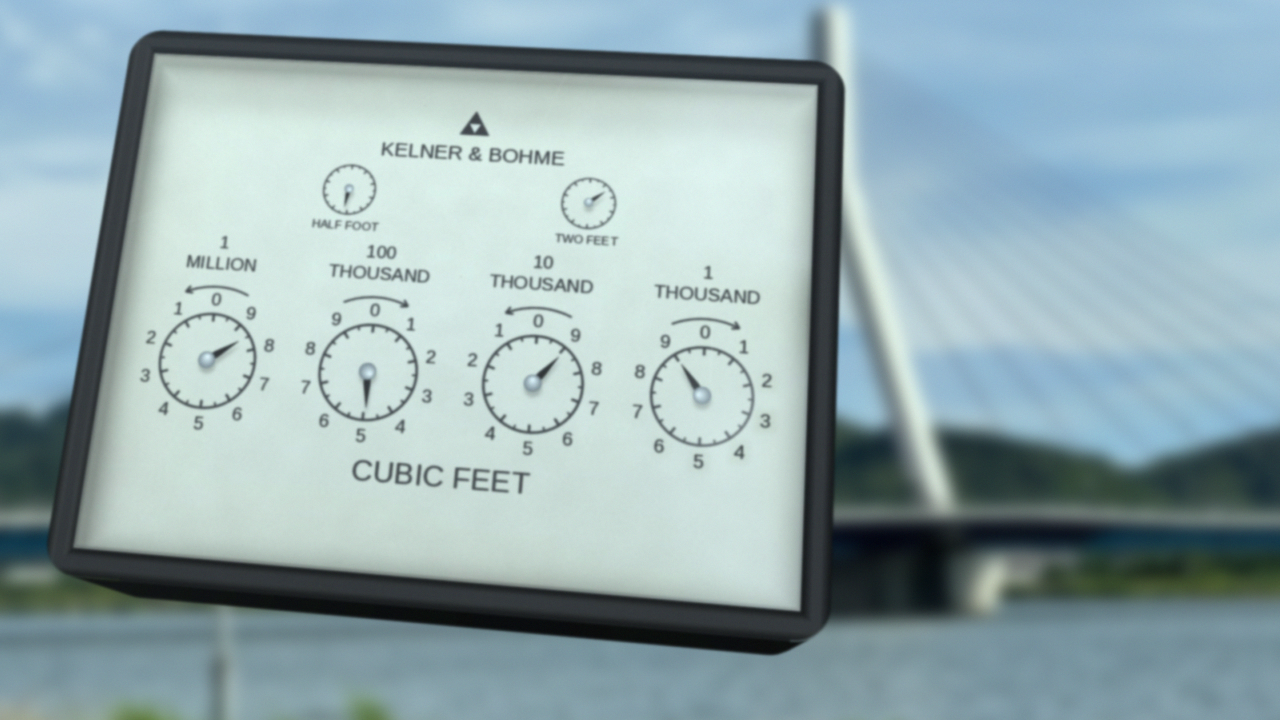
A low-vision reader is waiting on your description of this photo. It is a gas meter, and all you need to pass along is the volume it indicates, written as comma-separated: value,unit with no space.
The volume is 848900,ft³
